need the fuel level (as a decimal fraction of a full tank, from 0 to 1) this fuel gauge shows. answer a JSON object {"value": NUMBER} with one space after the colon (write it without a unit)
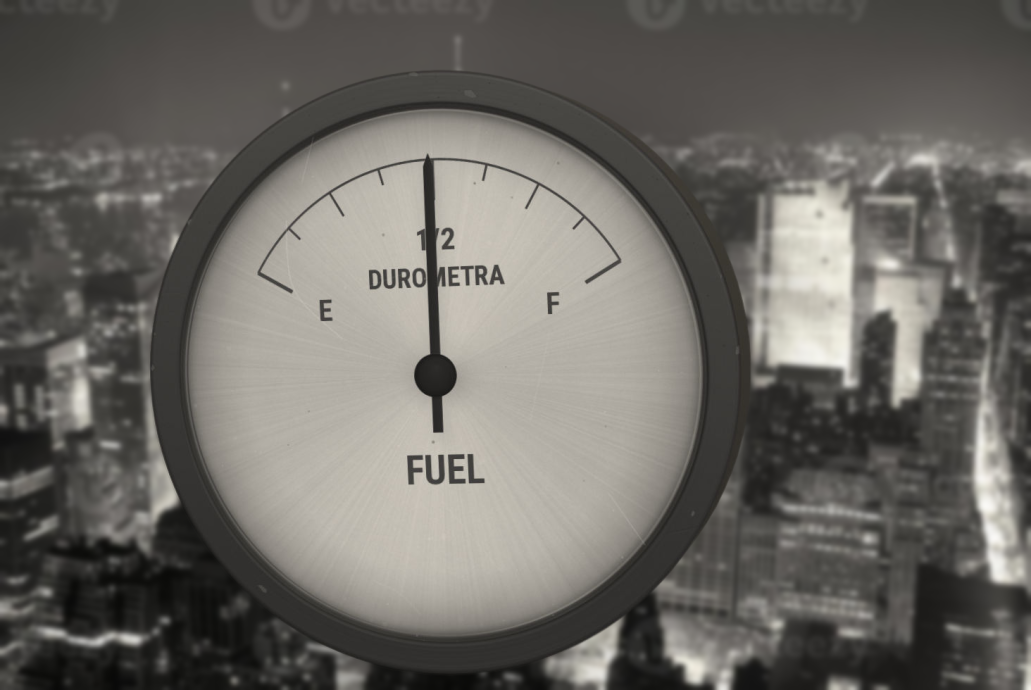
{"value": 0.5}
